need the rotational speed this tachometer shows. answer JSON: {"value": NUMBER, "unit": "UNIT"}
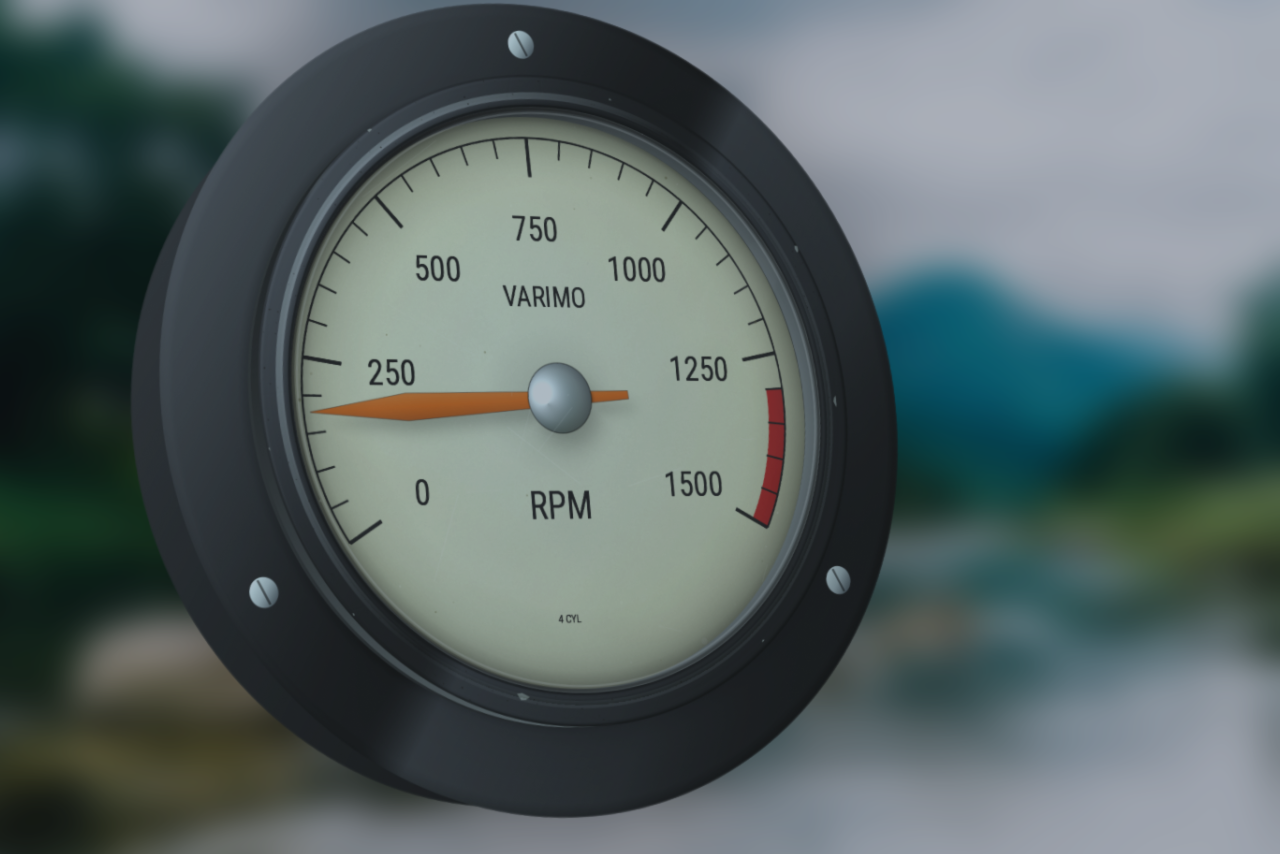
{"value": 175, "unit": "rpm"}
